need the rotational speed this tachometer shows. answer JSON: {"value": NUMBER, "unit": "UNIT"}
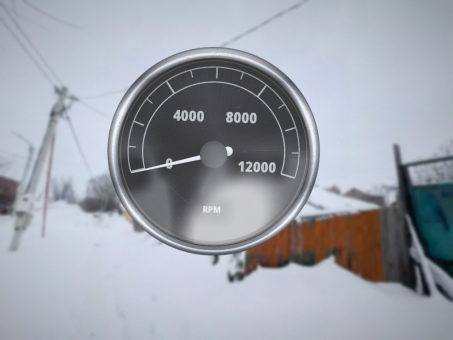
{"value": 0, "unit": "rpm"}
